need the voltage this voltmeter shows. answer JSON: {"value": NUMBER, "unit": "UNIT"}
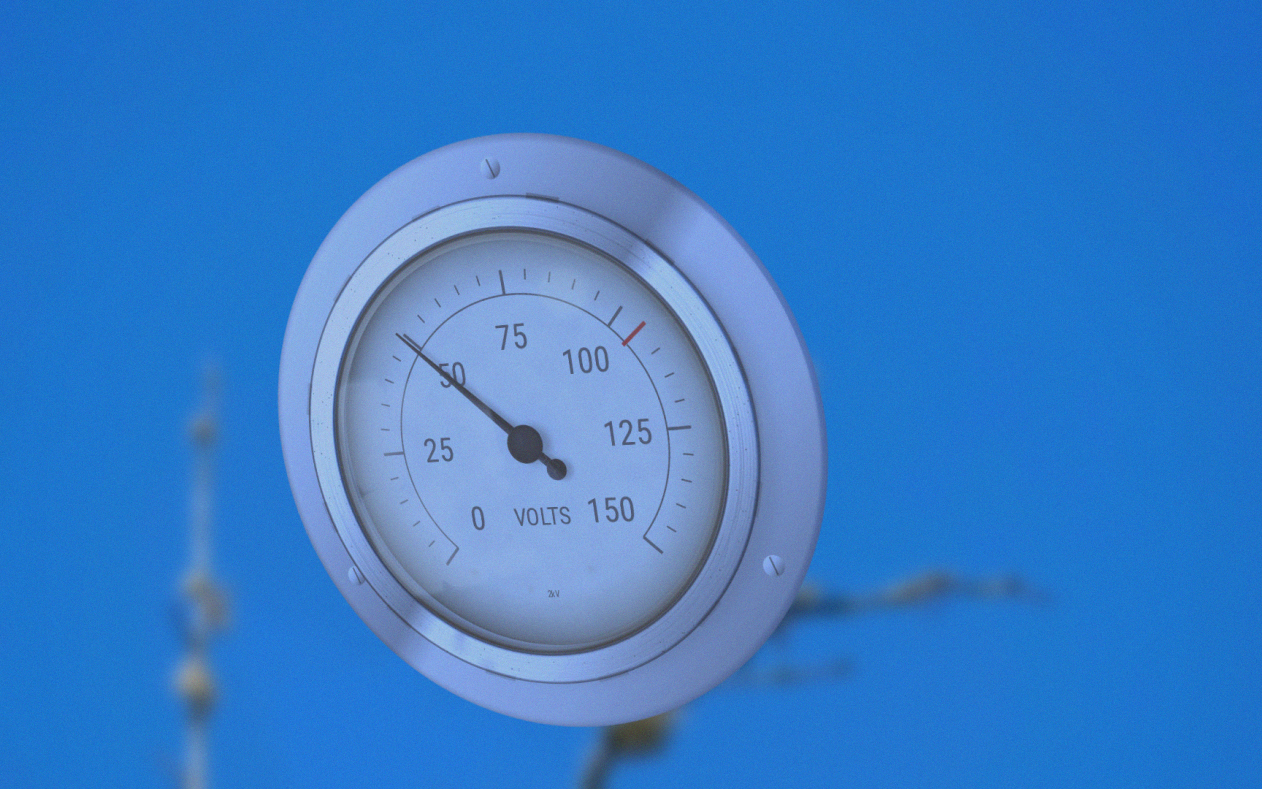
{"value": 50, "unit": "V"}
